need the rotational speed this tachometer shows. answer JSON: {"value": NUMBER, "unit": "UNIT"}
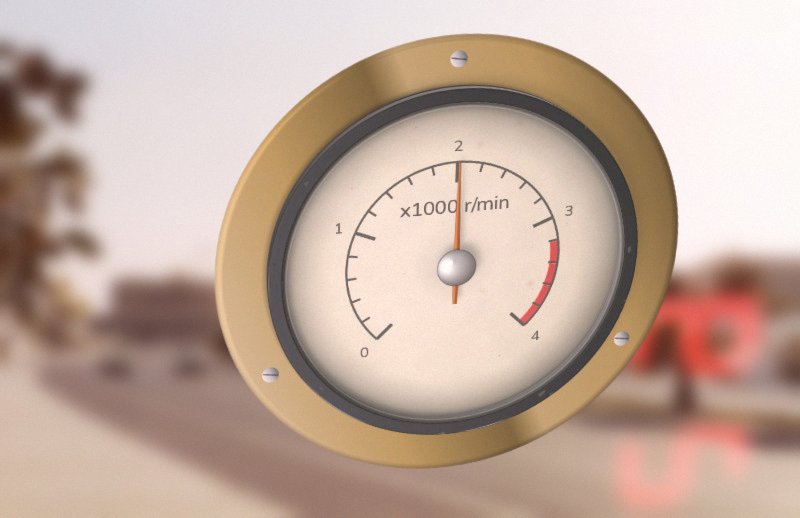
{"value": 2000, "unit": "rpm"}
